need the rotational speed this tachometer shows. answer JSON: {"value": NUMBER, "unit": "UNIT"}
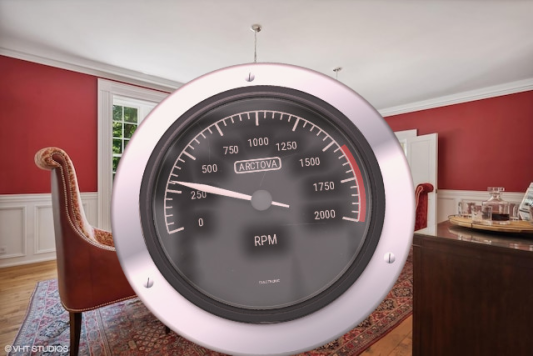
{"value": 300, "unit": "rpm"}
